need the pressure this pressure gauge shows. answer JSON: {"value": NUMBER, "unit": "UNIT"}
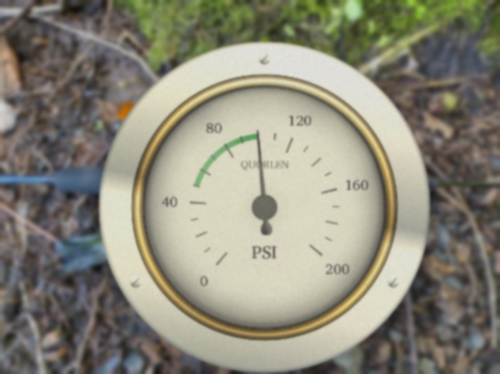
{"value": 100, "unit": "psi"}
